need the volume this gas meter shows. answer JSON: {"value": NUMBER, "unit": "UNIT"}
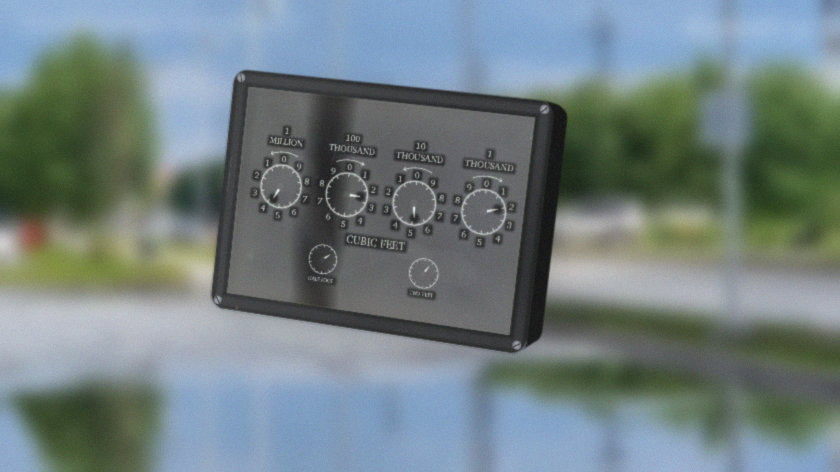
{"value": 425200, "unit": "ft³"}
